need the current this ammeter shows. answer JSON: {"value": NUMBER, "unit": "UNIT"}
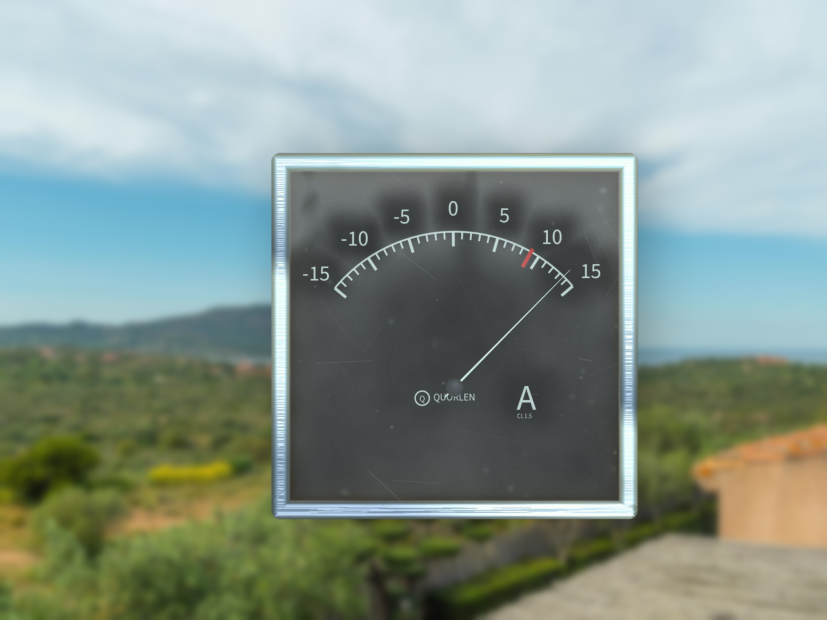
{"value": 13.5, "unit": "A"}
